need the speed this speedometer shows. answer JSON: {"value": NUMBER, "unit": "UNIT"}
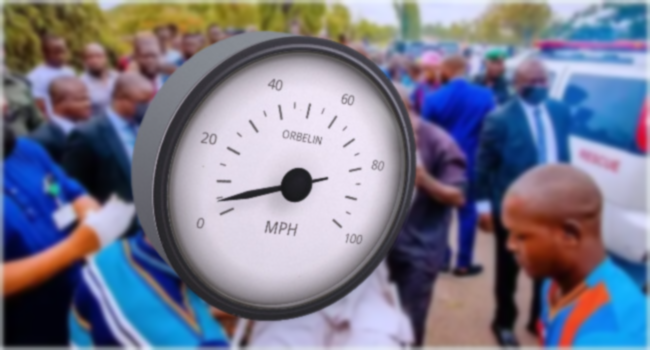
{"value": 5, "unit": "mph"}
